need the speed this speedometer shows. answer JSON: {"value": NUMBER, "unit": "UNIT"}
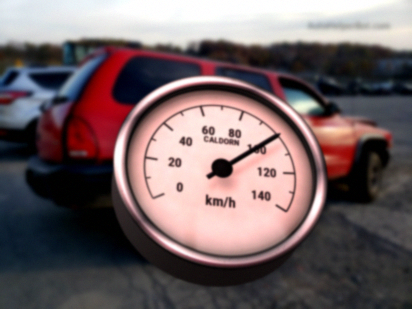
{"value": 100, "unit": "km/h"}
